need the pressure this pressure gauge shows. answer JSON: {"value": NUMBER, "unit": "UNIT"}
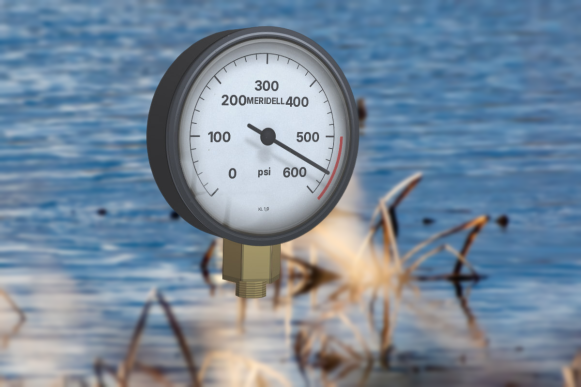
{"value": 560, "unit": "psi"}
